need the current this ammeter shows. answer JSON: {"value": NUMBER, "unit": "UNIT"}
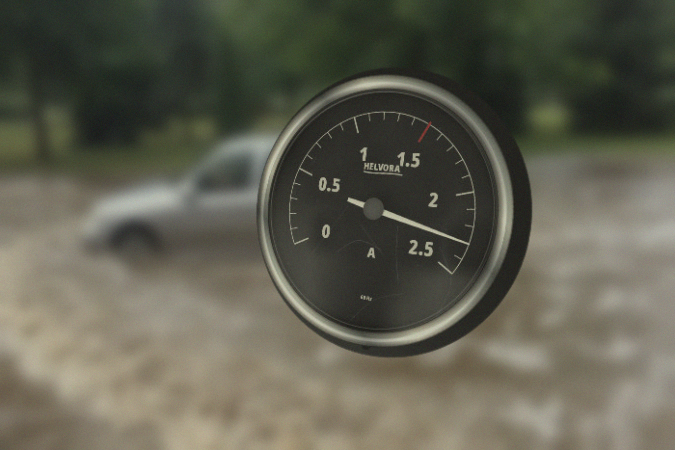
{"value": 2.3, "unit": "A"}
